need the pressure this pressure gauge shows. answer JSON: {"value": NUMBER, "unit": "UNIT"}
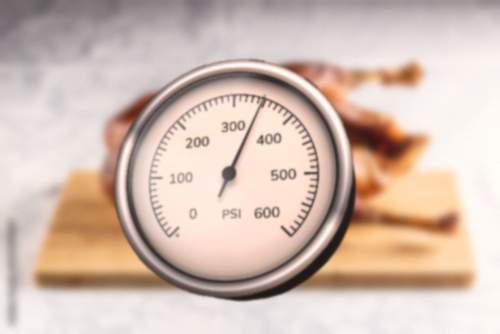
{"value": 350, "unit": "psi"}
